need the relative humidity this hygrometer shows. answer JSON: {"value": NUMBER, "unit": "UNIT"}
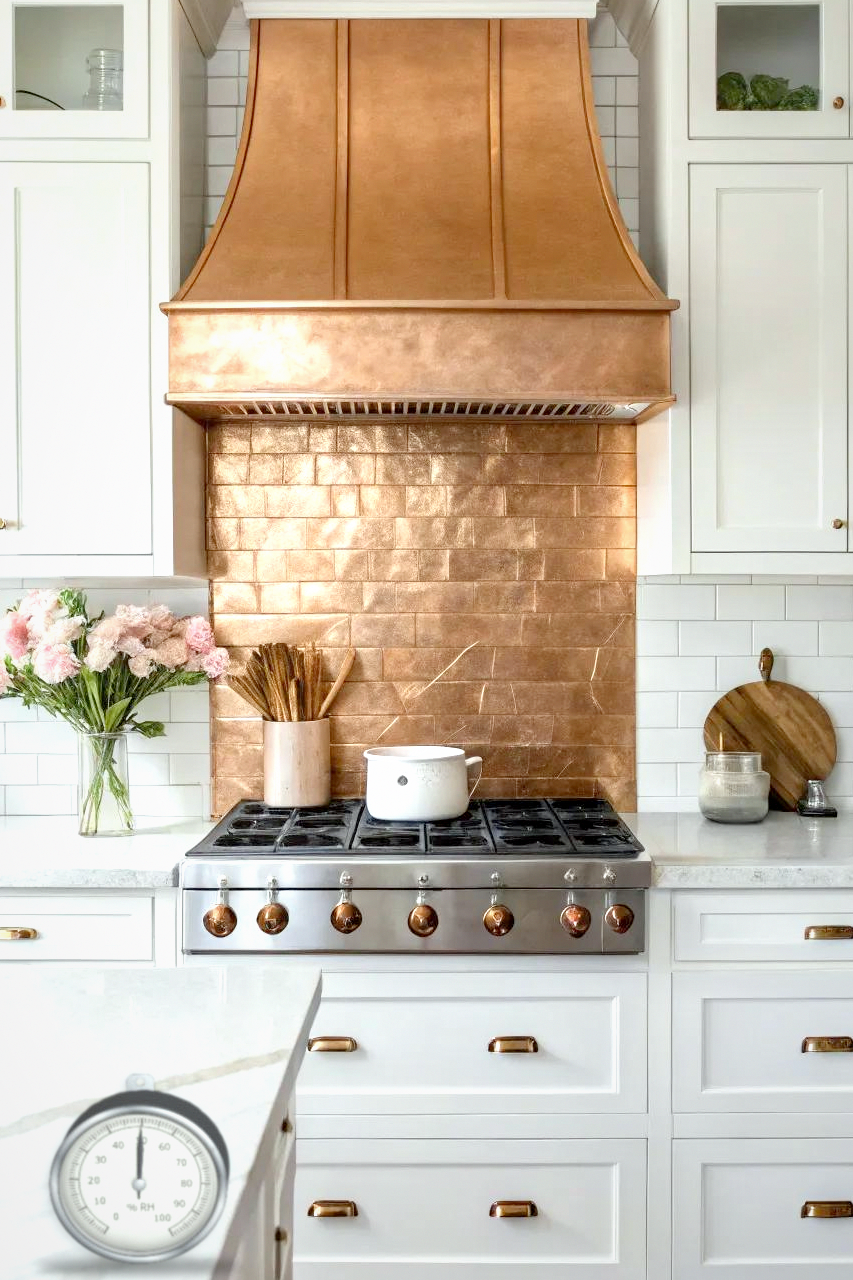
{"value": 50, "unit": "%"}
